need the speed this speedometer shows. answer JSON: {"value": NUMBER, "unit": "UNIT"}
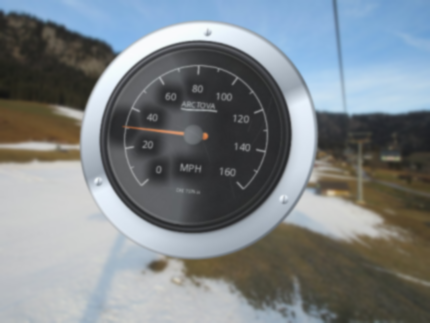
{"value": 30, "unit": "mph"}
